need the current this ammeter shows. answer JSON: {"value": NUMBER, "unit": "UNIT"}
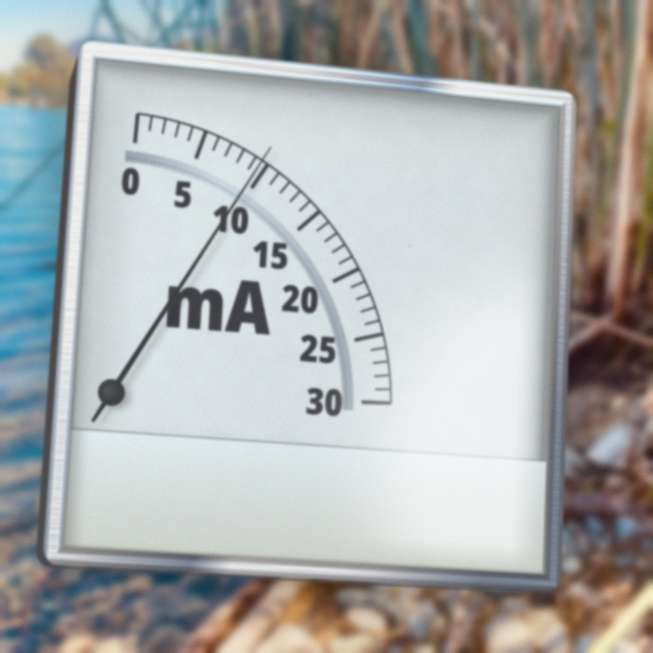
{"value": 9.5, "unit": "mA"}
